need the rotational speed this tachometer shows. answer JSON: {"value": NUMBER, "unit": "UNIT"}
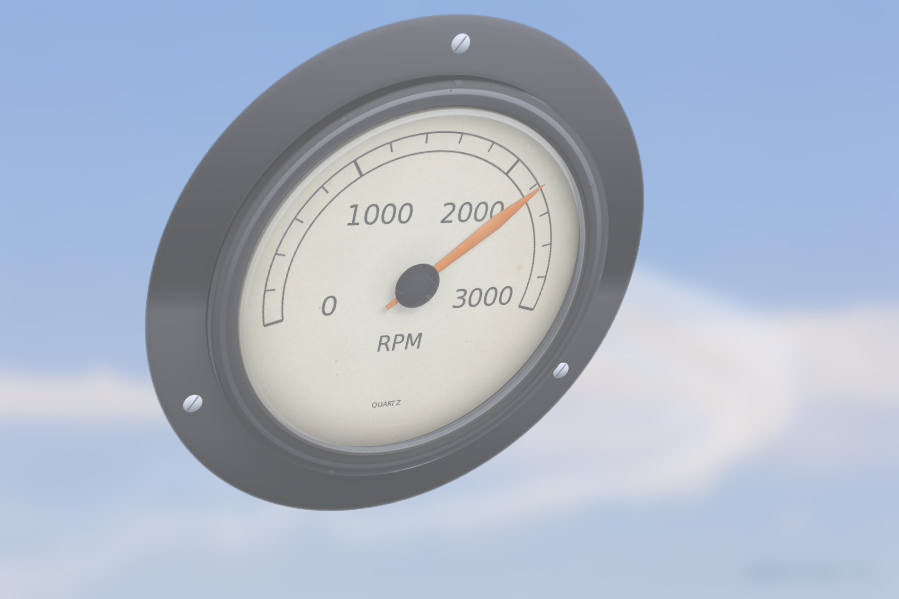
{"value": 2200, "unit": "rpm"}
